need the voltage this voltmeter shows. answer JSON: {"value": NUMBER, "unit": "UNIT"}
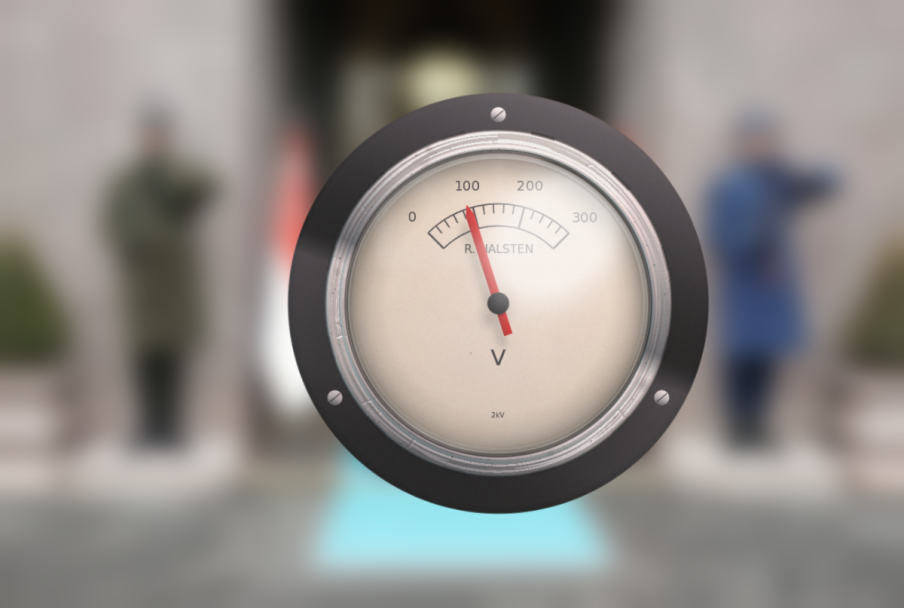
{"value": 90, "unit": "V"}
